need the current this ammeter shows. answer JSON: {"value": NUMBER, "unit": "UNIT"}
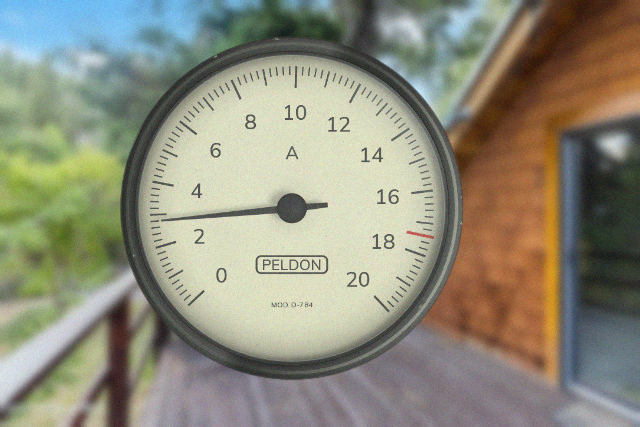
{"value": 2.8, "unit": "A"}
